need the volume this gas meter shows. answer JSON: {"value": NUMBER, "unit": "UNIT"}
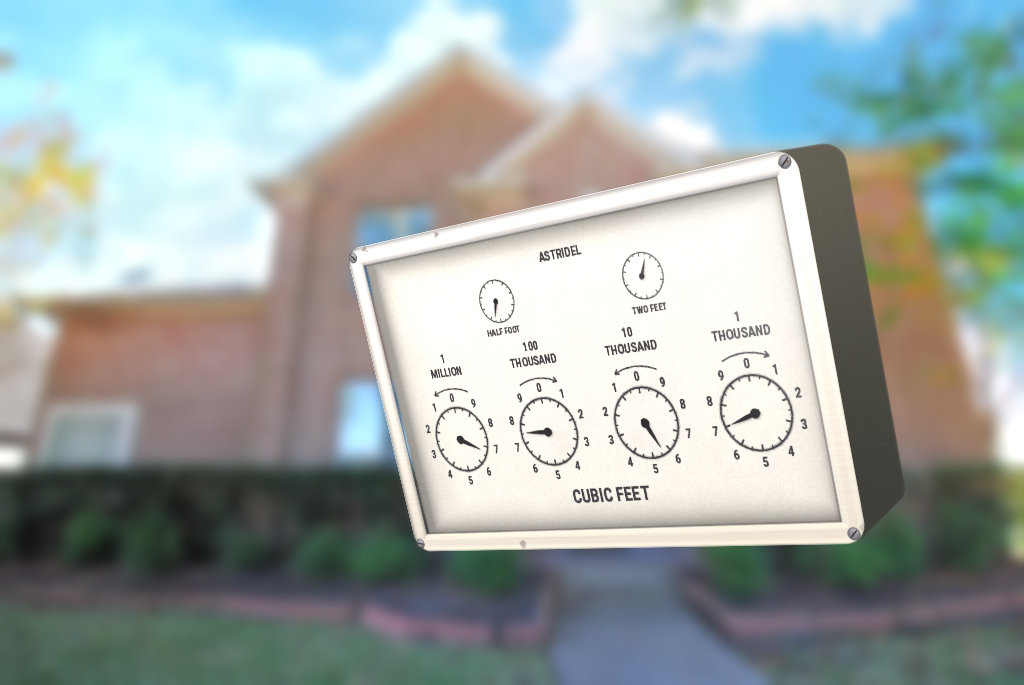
{"value": 675700, "unit": "ft³"}
